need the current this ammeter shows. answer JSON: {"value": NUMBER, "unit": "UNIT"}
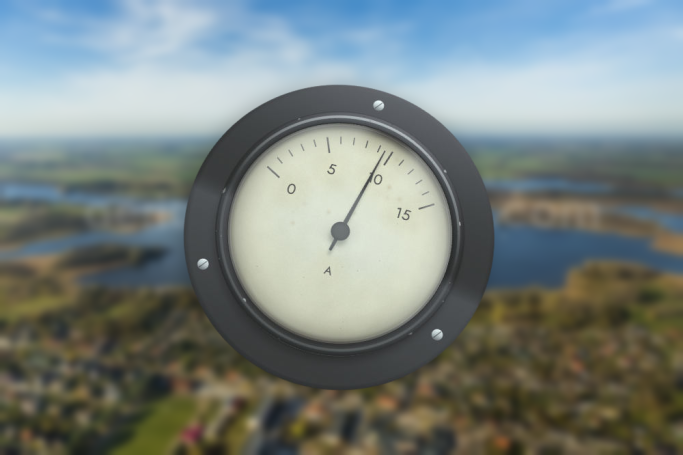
{"value": 9.5, "unit": "A"}
